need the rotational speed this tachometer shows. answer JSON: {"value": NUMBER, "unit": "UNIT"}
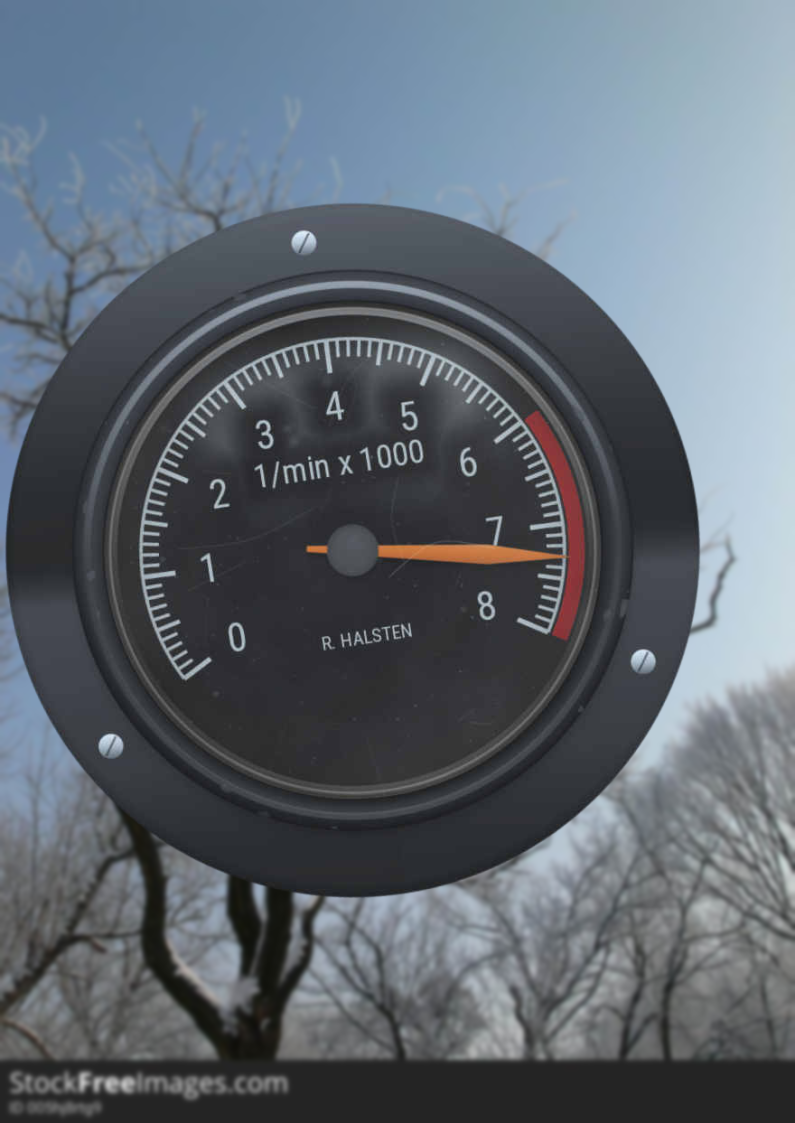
{"value": 7300, "unit": "rpm"}
